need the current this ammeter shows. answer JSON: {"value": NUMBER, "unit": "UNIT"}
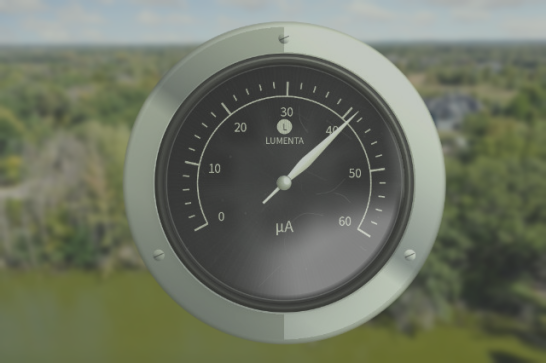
{"value": 41, "unit": "µA"}
